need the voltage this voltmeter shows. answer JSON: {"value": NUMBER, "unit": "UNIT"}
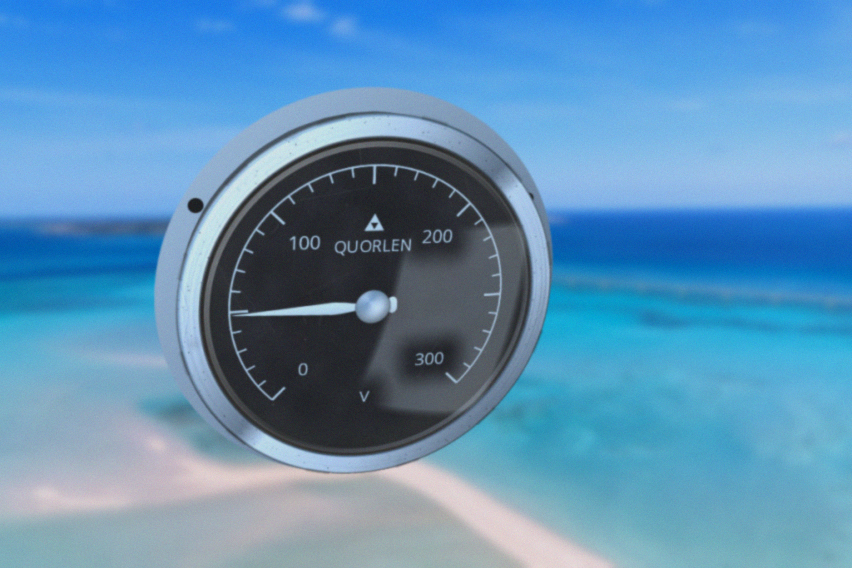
{"value": 50, "unit": "V"}
